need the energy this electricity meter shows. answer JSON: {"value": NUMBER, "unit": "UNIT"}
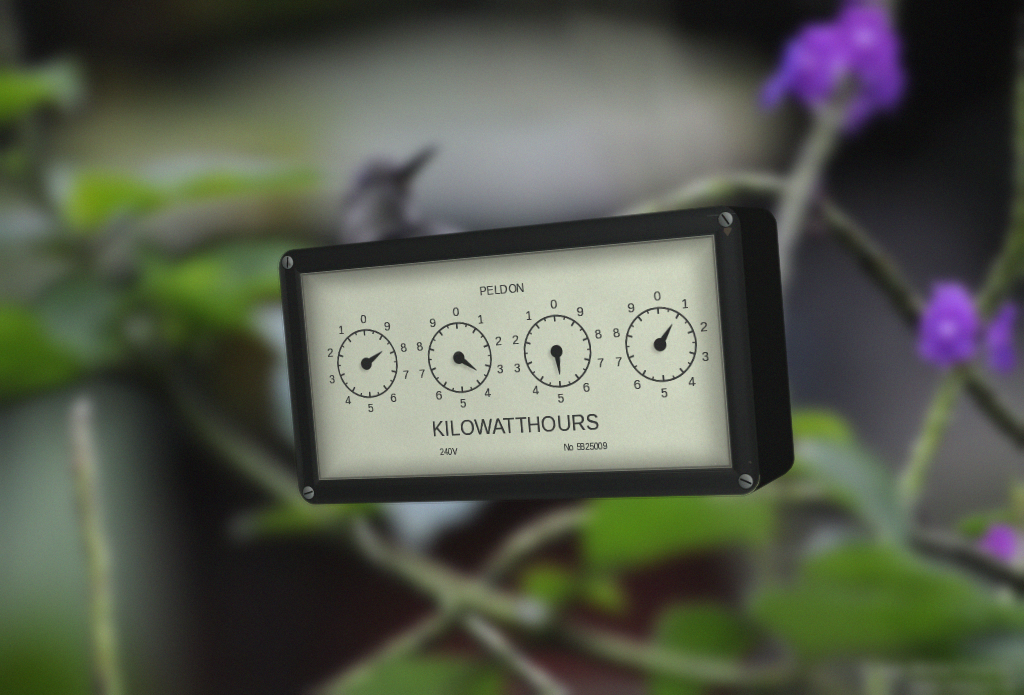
{"value": 8351, "unit": "kWh"}
